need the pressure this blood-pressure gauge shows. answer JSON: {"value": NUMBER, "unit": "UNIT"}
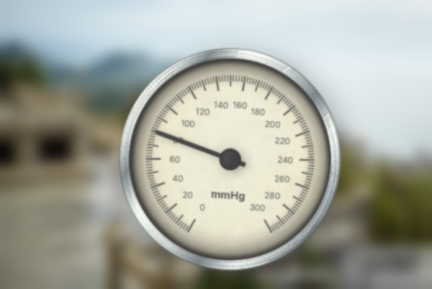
{"value": 80, "unit": "mmHg"}
